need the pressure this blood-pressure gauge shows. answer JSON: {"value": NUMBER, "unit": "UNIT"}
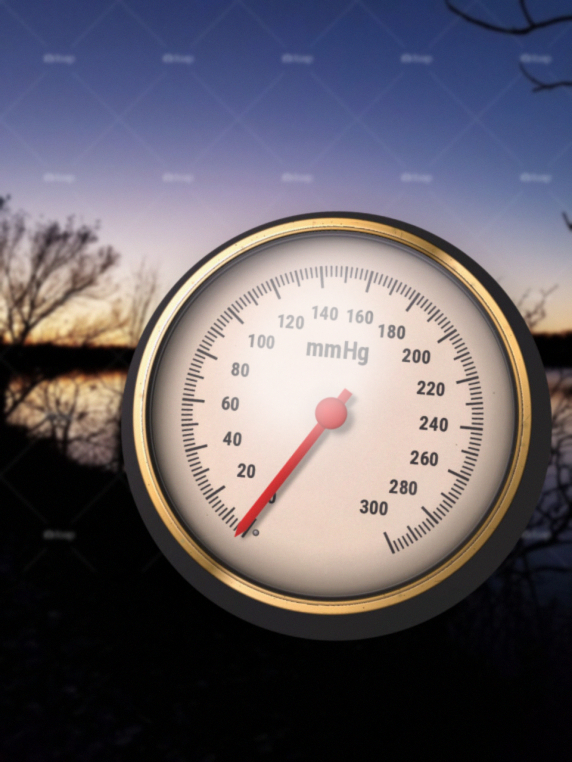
{"value": 2, "unit": "mmHg"}
